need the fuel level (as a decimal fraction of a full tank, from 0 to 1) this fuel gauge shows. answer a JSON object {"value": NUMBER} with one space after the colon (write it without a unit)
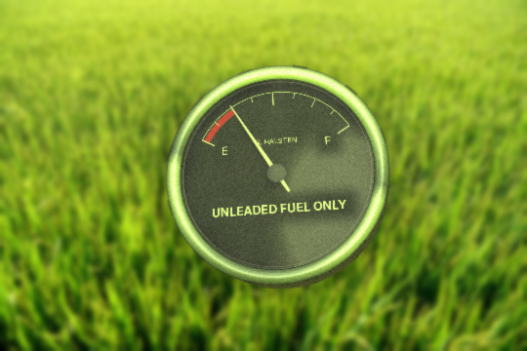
{"value": 0.25}
